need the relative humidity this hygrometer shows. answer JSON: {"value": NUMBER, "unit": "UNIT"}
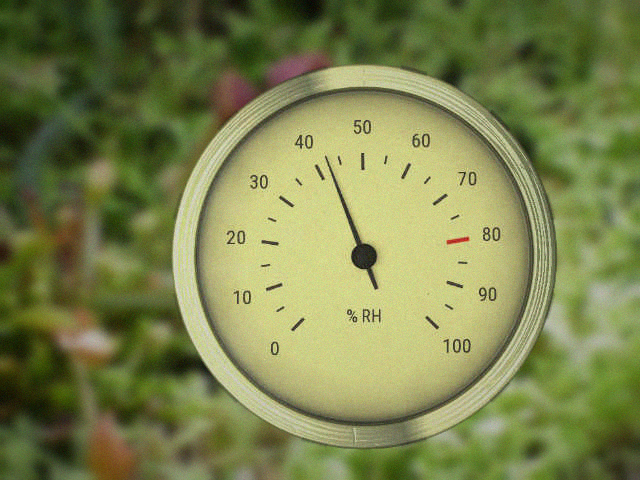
{"value": 42.5, "unit": "%"}
